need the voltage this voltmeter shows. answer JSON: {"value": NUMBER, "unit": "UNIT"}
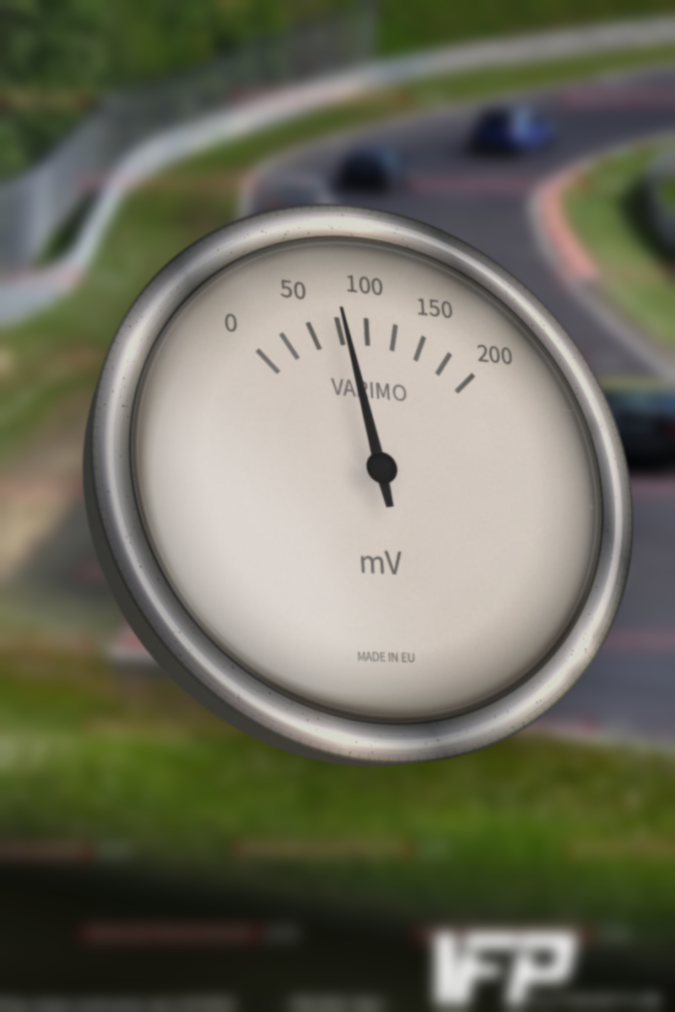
{"value": 75, "unit": "mV"}
